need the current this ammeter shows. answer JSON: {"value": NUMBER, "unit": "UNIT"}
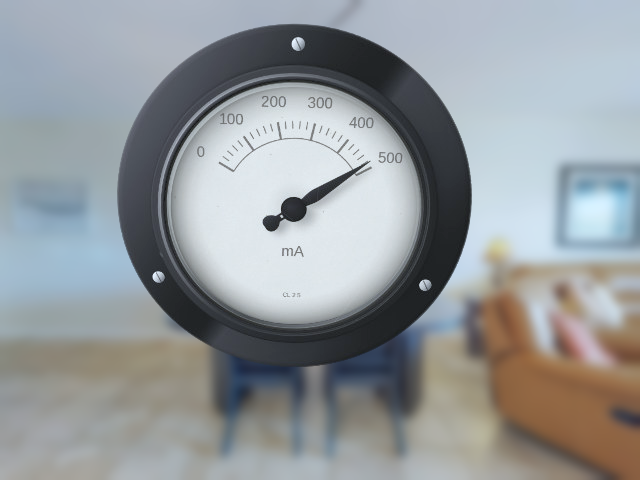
{"value": 480, "unit": "mA"}
